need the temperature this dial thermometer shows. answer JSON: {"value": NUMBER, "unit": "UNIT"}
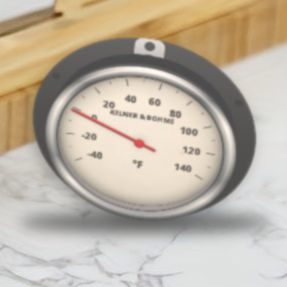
{"value": 0, "unit": "°F"}
